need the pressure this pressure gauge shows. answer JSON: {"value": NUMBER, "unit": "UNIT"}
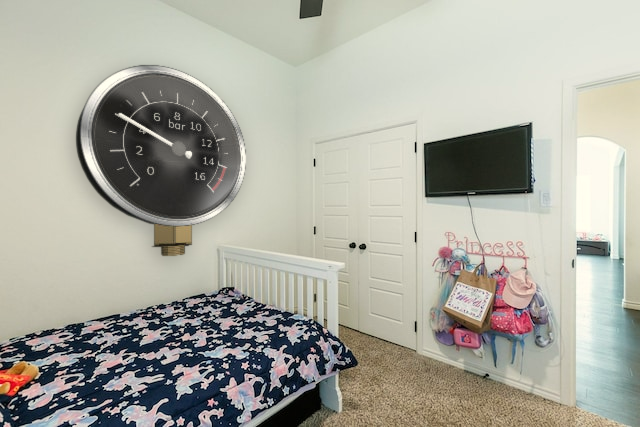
{"value": 4, "unit": "bar"}
